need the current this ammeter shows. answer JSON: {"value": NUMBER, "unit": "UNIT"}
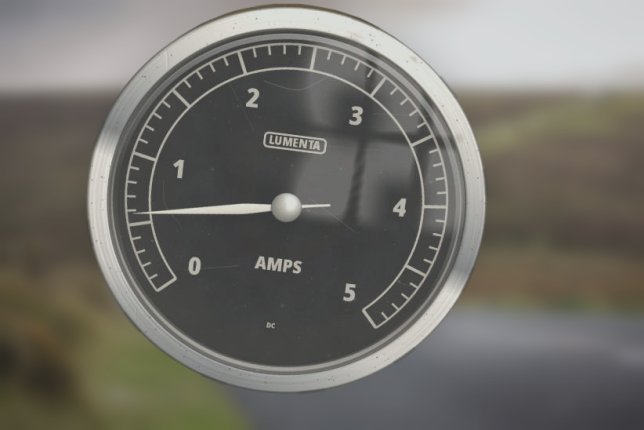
{"value": 0.6, "unit": "A"}
